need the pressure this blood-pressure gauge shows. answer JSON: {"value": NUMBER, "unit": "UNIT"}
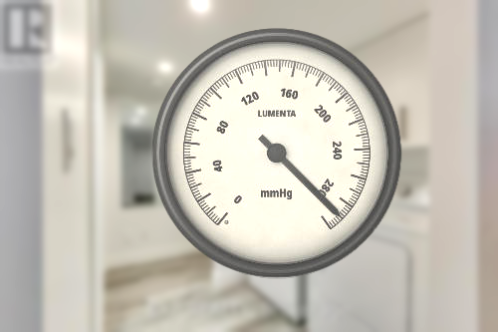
{"value": 290, "unit": "mmHg"}
